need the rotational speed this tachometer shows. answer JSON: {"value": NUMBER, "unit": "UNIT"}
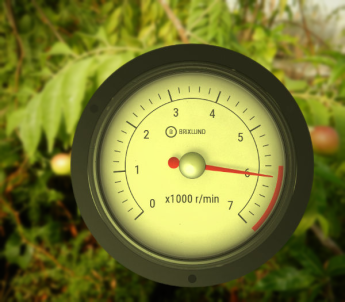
{"value": 6000, "unit": "rpm"}
